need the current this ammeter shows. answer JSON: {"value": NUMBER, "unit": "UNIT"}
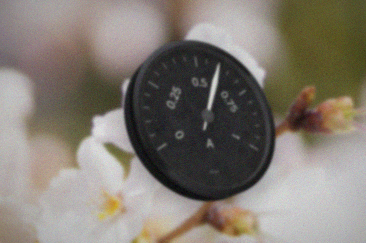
{"value": 0.6, "unit": "A"}
